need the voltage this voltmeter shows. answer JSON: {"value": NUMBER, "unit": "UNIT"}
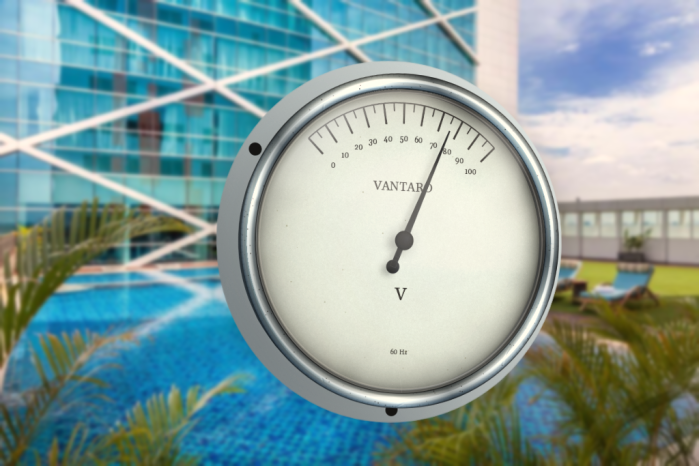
{"value": 75, "unit": "V"}
